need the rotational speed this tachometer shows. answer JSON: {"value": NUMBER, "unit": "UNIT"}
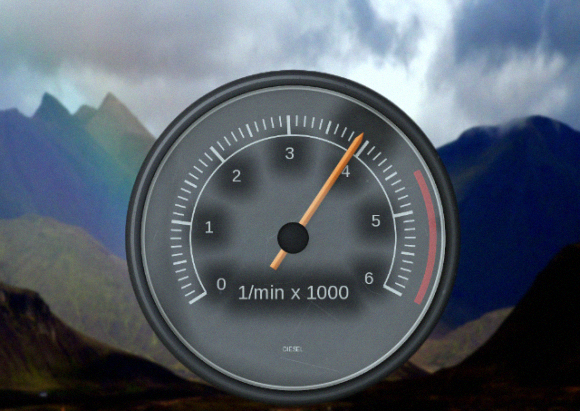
{"value": 3900, "unit": "rpm"}
